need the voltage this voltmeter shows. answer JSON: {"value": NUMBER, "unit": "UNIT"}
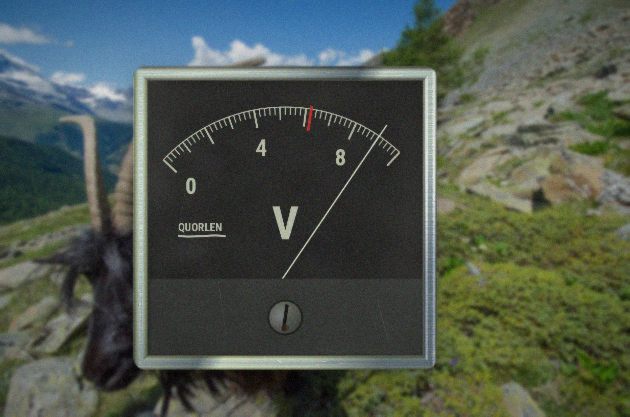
{"value": 9, "unit": "V"}
